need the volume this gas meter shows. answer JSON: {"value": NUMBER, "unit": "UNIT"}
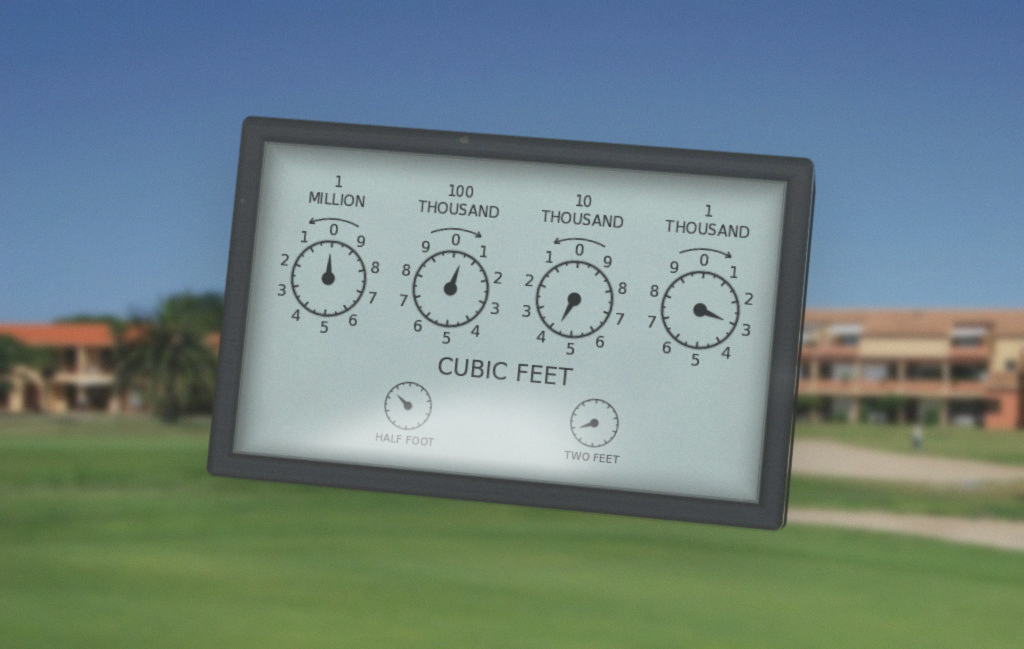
{"value": 4300, "unit": "ft³"}
